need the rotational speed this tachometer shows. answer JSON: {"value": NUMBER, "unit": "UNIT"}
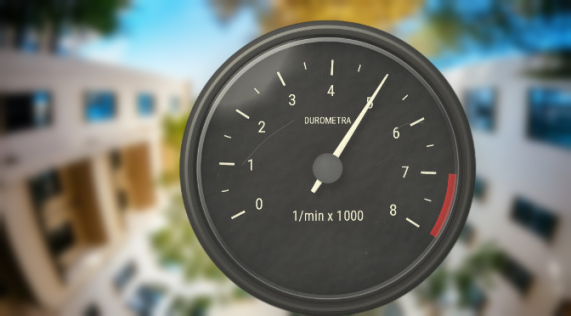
{"value": 5000, "unit": "rpm"}
